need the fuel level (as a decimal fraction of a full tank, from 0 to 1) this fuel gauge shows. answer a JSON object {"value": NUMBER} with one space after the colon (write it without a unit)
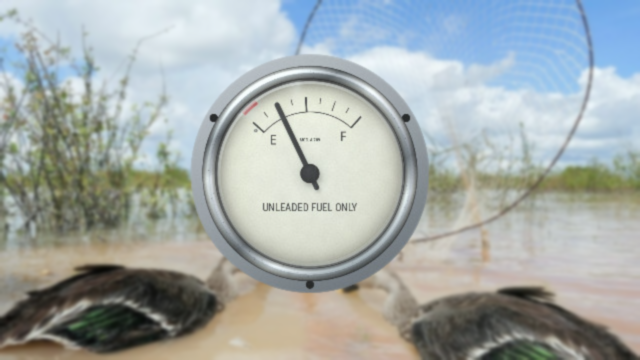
{"value": 0.25}
